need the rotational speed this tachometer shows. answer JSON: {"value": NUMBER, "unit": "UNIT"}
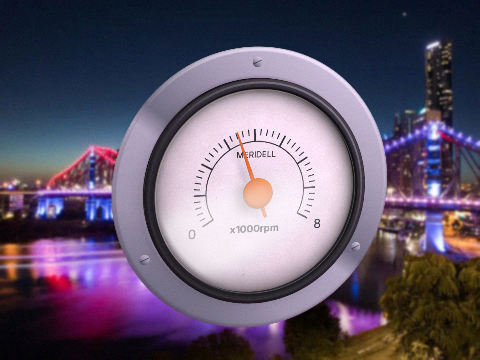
{"value": 3400, "unit": "rpm"}
